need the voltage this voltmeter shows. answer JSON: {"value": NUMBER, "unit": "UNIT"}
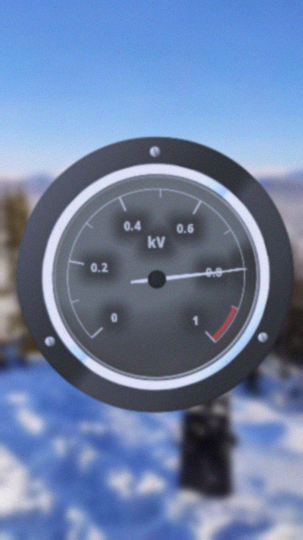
{"value": 0.8, "unit": "kV"}
